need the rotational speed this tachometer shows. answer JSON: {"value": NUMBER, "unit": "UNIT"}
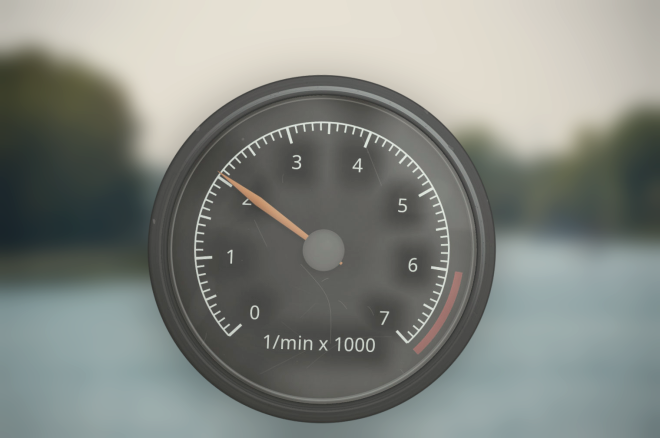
{"value": 2050, "unit": "rpm"}
